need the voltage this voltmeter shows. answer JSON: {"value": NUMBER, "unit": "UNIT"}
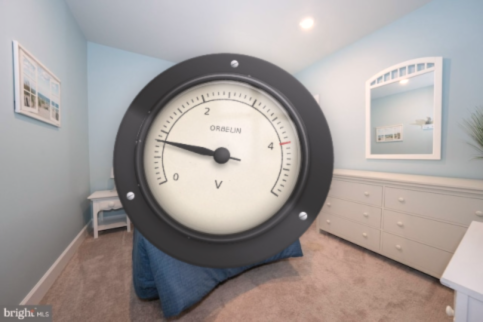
{"value": 0.8, "unit": "V"}
